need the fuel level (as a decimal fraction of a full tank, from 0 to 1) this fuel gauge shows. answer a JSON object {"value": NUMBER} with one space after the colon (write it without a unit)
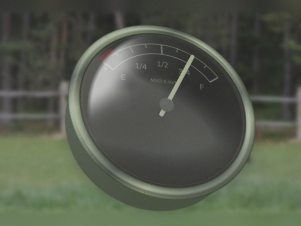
{"value": 0.75}
